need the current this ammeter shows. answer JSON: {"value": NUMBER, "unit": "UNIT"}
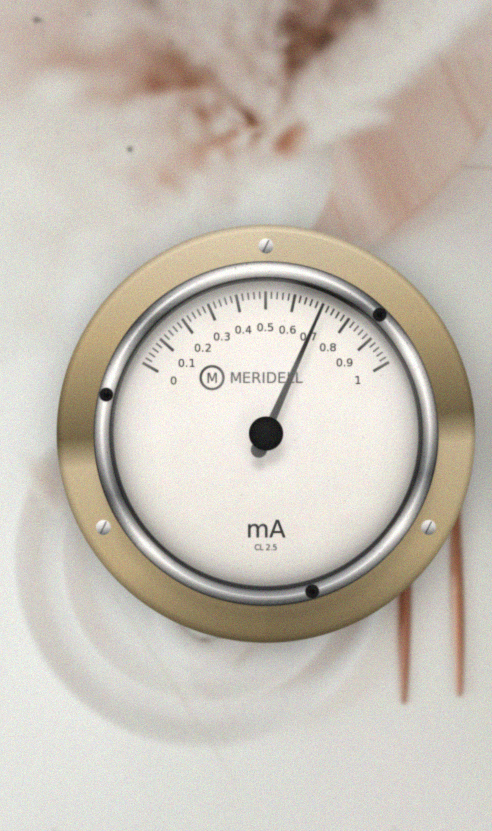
{"value": 0.7, "unit": "mA"}
